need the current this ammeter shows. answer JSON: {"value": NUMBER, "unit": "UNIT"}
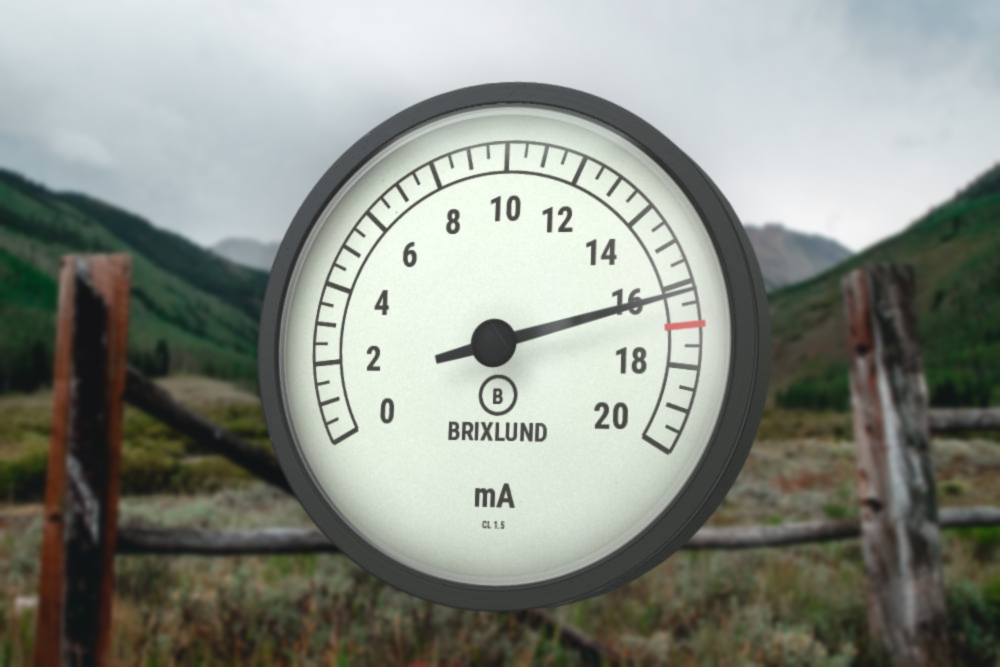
{"value": 16.25, "unit": "mA"}
